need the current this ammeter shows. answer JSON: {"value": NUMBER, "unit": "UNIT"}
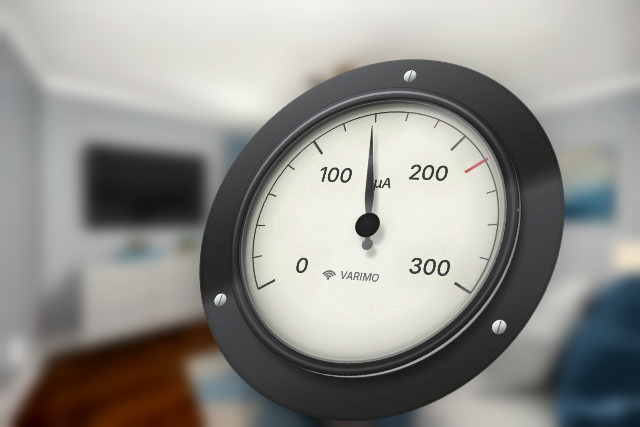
{"value": 140, "unit": "µA"}
